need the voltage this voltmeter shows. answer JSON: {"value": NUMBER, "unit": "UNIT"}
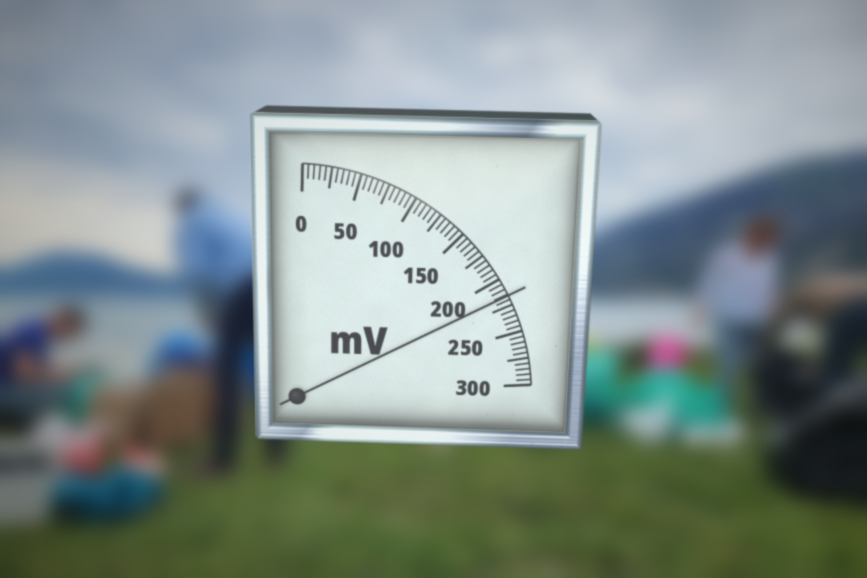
{"value": 215, "unit": "mV"}
